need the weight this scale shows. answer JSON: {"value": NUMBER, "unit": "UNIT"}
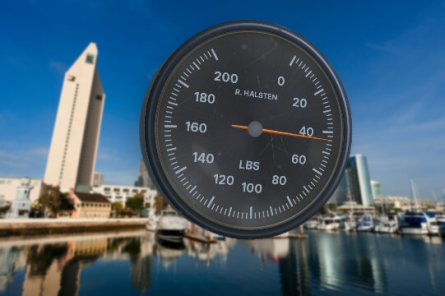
{"value": 44, "unit": "lb"}
